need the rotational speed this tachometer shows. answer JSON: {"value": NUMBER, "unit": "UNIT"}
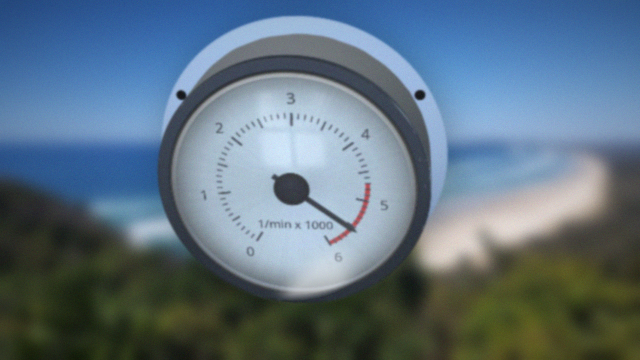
{"value": 5500, "unit": "rpm"}
